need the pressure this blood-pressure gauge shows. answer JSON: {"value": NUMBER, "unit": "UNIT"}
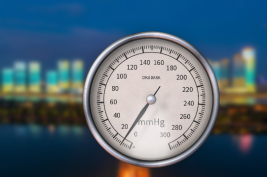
{"value": 10, "unit": "mmHg"}
